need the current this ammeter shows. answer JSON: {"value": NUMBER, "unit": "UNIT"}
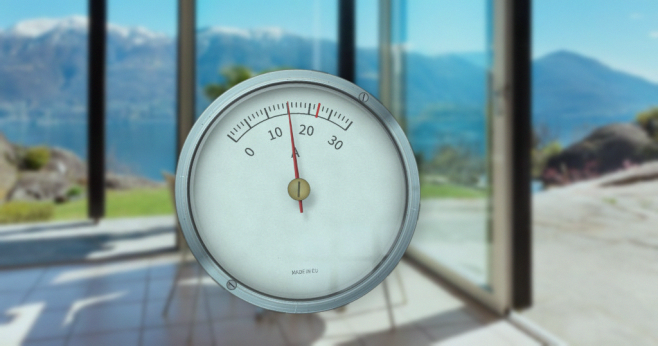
{"value": 15, "unit": "A"}
